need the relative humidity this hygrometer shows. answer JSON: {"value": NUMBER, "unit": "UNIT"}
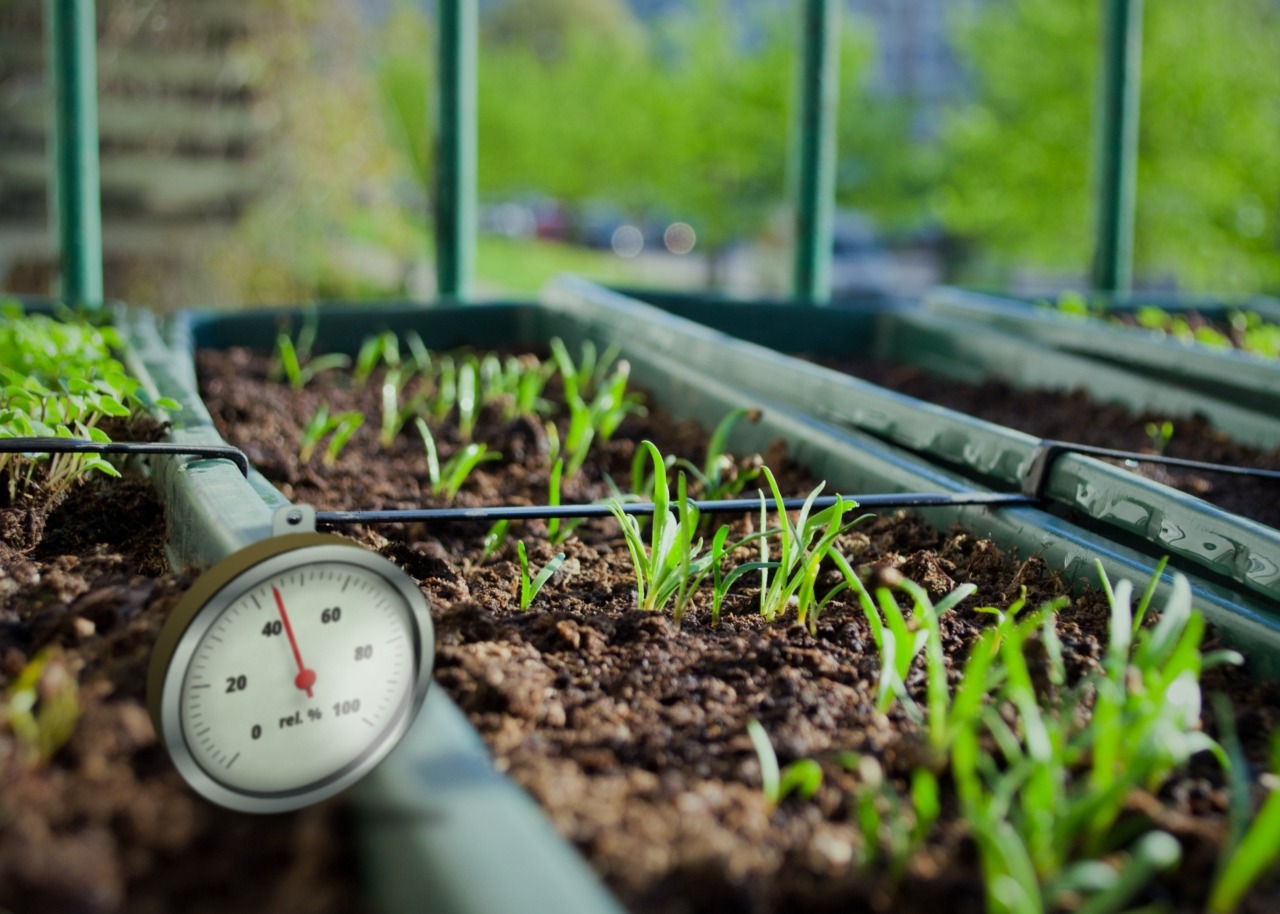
{"value": 44, "unit": "%"}
